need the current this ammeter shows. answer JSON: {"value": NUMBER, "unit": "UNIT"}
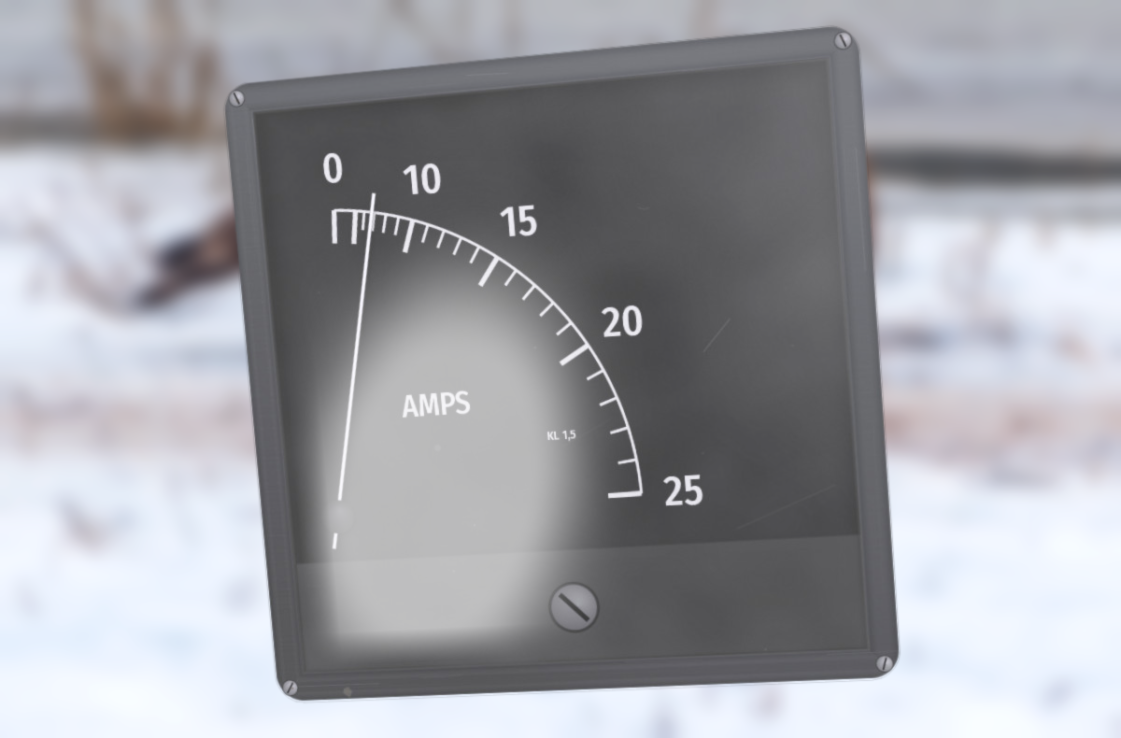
{"value": 7, "unit": "A"}
